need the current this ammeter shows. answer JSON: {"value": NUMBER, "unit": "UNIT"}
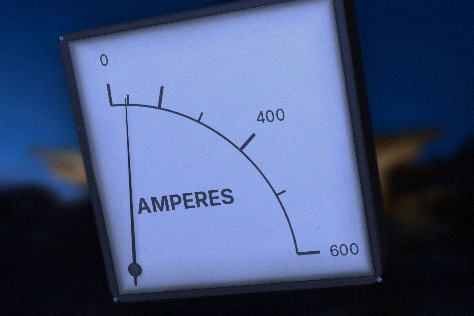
{"value": 100, "unit": "A"}
